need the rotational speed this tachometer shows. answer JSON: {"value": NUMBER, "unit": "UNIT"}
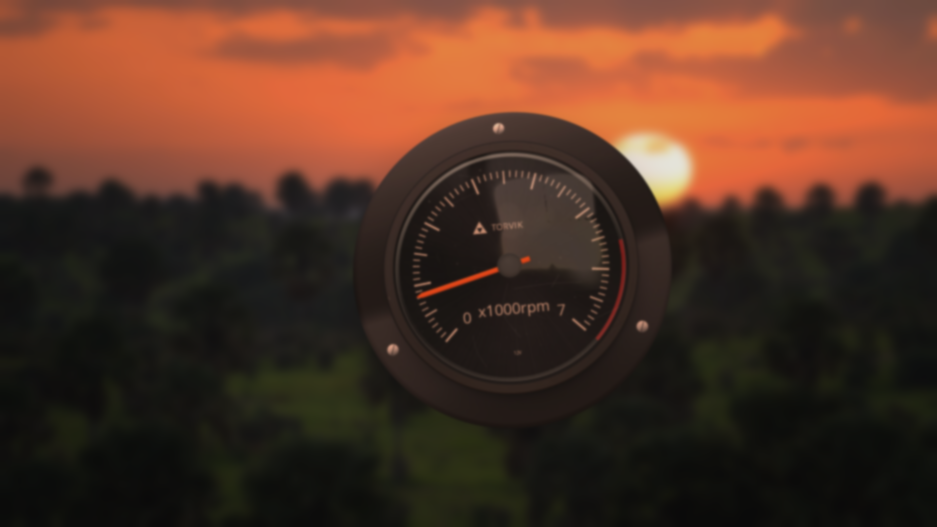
{"value": 800, "unit": "rpm"}
